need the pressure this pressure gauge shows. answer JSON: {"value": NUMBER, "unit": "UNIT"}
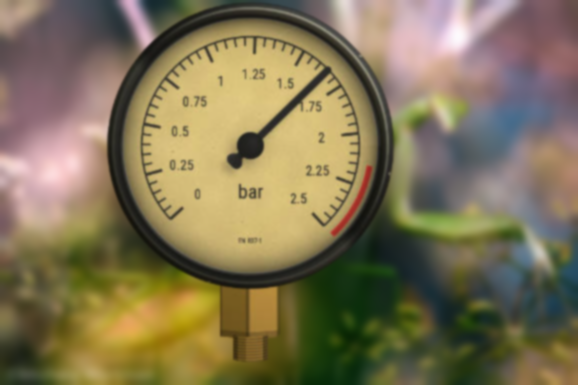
{"value": 1.65, "unit": "bar"}
